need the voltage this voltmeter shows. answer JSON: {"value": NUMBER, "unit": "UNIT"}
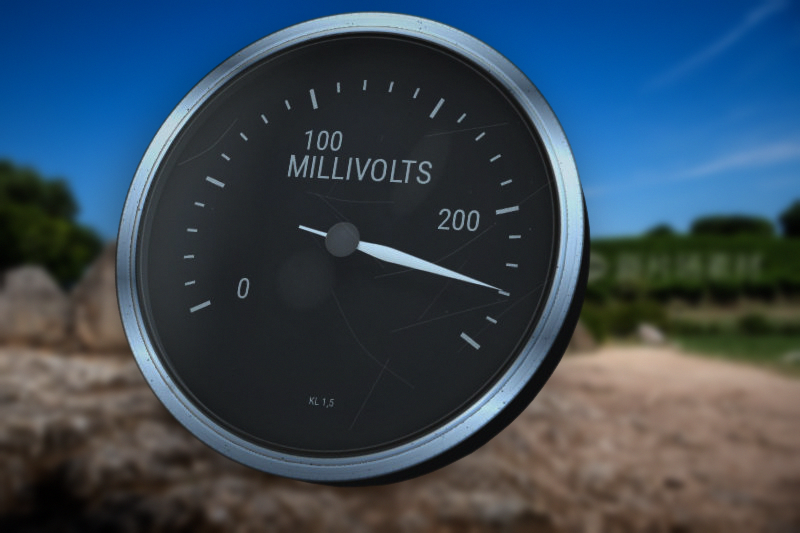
{"value": 230, "unit": "mV"}
